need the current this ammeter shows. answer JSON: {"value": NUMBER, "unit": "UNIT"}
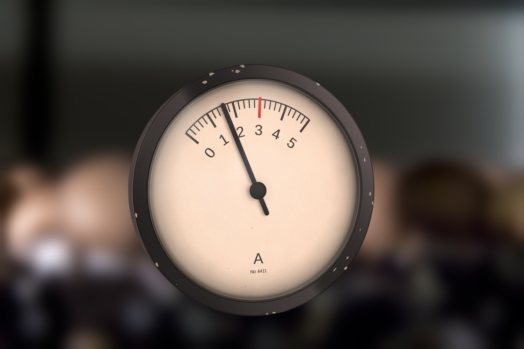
{"value": 1.6, "unit": "A"}
